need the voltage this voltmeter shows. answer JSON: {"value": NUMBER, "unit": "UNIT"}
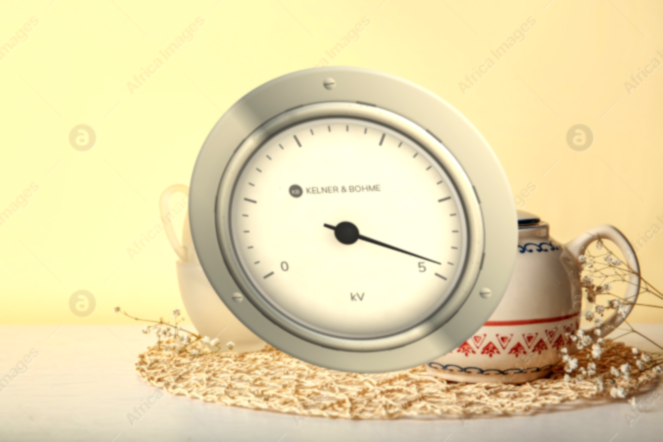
{"value": 4.8, "unit": "kV"}
